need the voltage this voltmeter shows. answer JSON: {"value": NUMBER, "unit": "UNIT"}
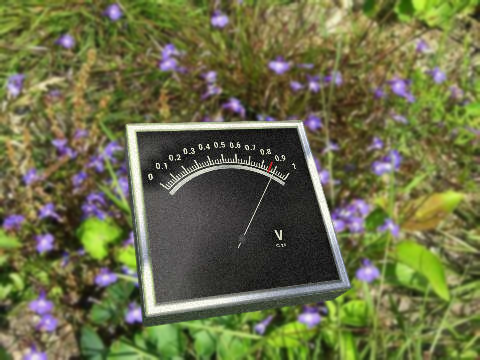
{"value": 0.9, "unit": "V"}
